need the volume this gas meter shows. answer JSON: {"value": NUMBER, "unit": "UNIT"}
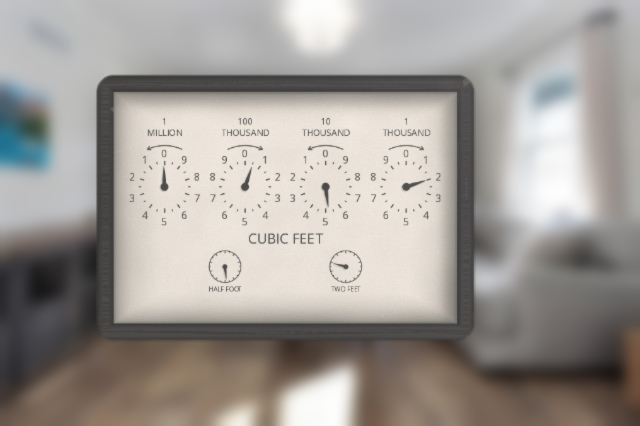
{"value": 5200, "unit": "ft³"}
